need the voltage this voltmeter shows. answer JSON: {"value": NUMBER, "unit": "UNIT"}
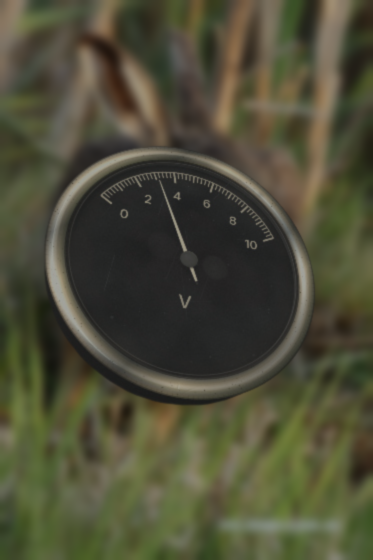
{"value": 3, "unit": "V"}
